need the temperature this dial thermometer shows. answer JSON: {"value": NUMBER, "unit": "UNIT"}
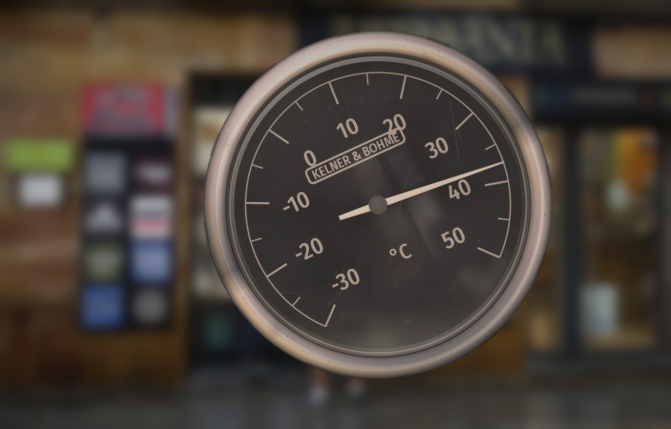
{"value": 37.5, "unit": "°C"}
